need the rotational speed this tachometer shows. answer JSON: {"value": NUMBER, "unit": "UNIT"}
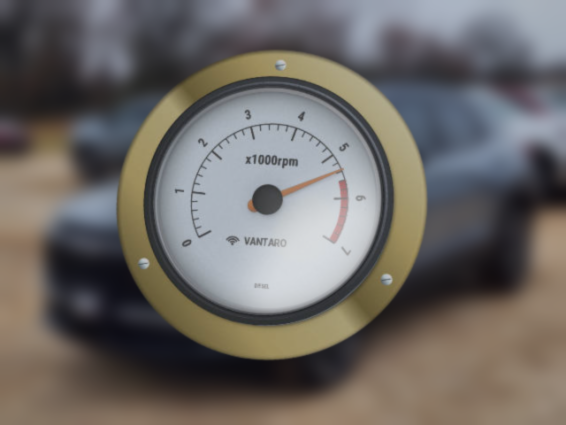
{"value": 5400, "unit": "rpm"}
